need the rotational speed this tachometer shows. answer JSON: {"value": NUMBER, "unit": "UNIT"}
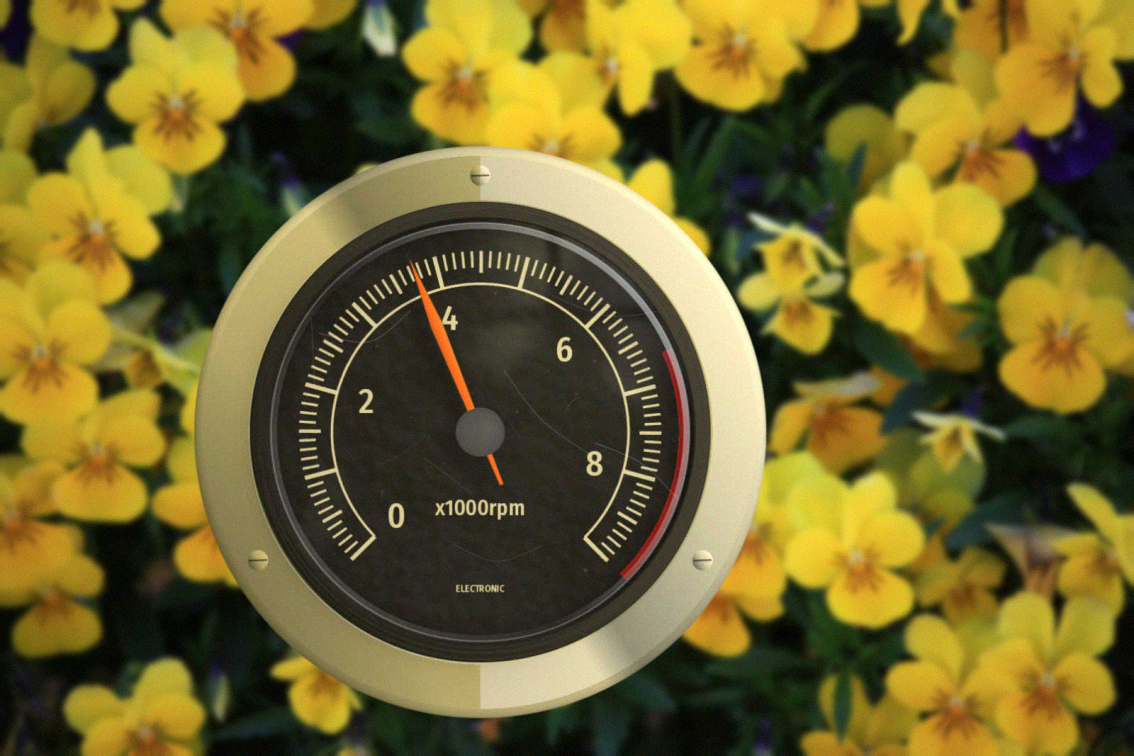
{"value": 3750, "unit": "rpm"}
